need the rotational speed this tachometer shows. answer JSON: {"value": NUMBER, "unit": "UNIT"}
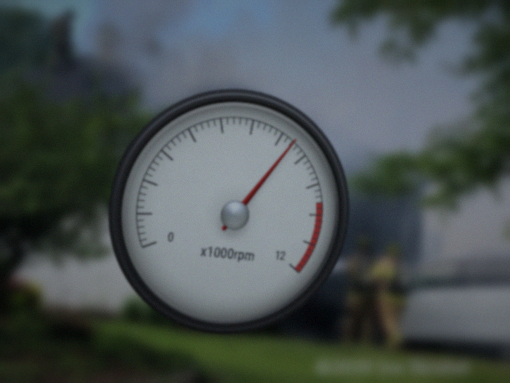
{"value": 7400, "unit": "rpm"}
